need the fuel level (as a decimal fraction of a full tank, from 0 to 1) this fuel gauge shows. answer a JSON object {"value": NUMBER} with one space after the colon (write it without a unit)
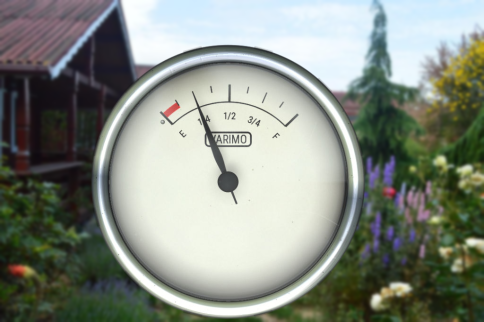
{"value": 0.25}
